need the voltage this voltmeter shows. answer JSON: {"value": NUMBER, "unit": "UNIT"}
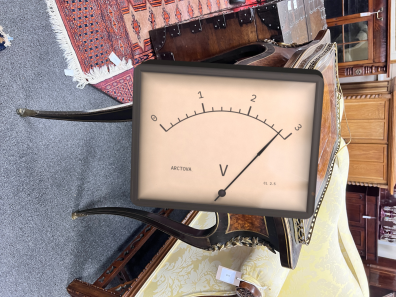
{"value": 2.8, "unit": "V"}
